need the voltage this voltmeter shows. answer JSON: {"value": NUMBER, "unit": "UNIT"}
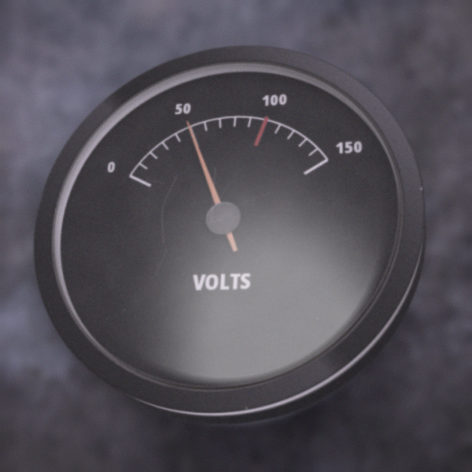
{"value": 50, "unit": "V"}
